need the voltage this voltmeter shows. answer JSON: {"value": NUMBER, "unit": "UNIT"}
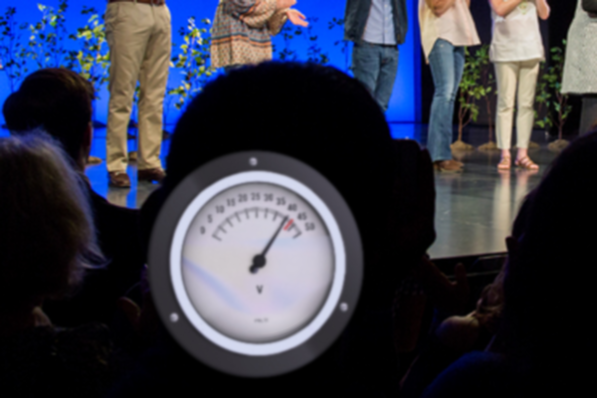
{"value": 40, "unit": "V"}
